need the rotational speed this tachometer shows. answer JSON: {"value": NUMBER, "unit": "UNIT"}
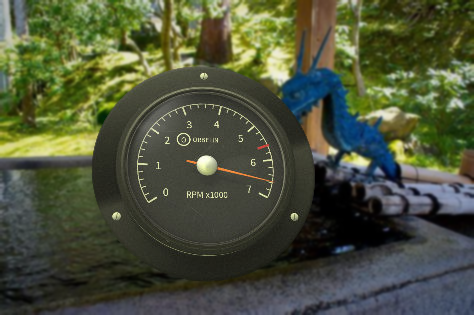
{"value": 6600, "unit": "rpm"}
